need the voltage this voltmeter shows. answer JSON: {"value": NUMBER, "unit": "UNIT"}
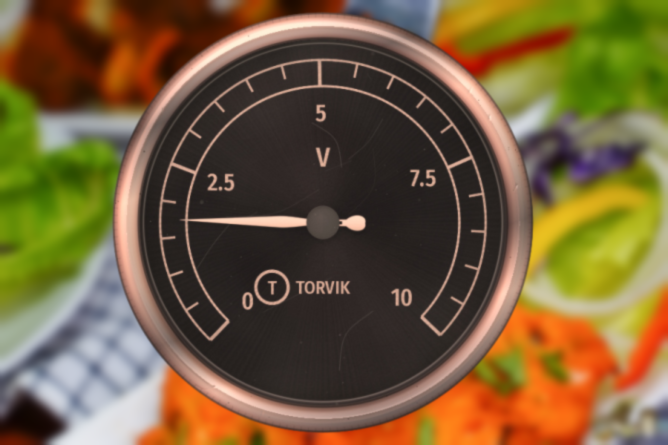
{"value": 1.75, "unit": "V"}
